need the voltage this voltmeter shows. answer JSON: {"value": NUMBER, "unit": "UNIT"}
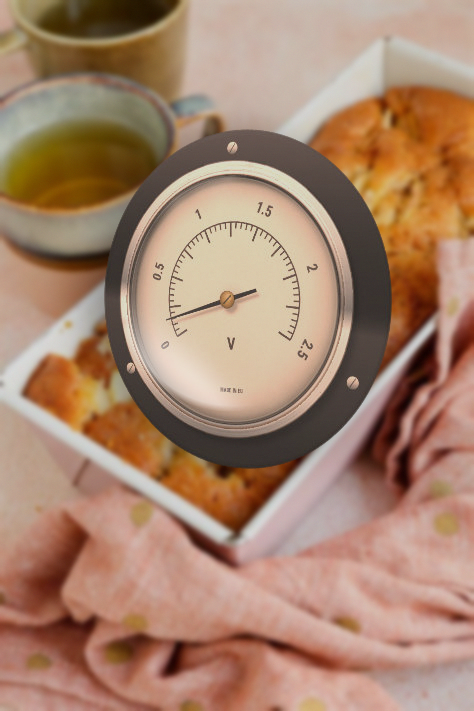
{"value": 0.15, "unit": "V"}
